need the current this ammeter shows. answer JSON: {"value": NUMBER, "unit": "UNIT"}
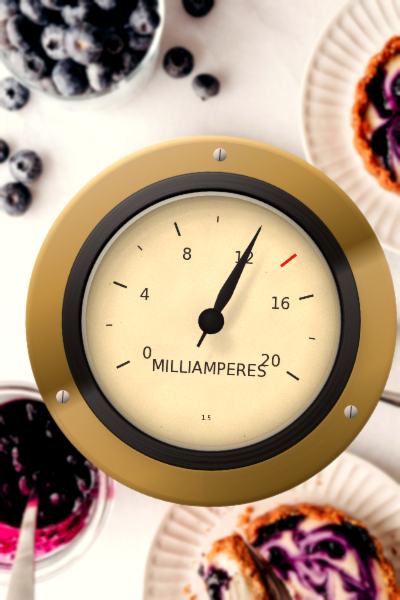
{"value": 12, "unit": "mA"}
